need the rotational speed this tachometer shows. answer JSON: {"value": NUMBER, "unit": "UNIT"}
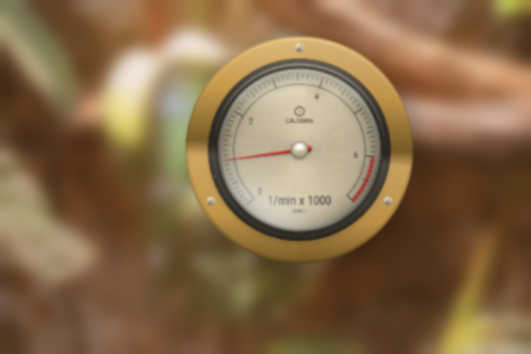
{"value": 1000, "unit": "rpm"}
